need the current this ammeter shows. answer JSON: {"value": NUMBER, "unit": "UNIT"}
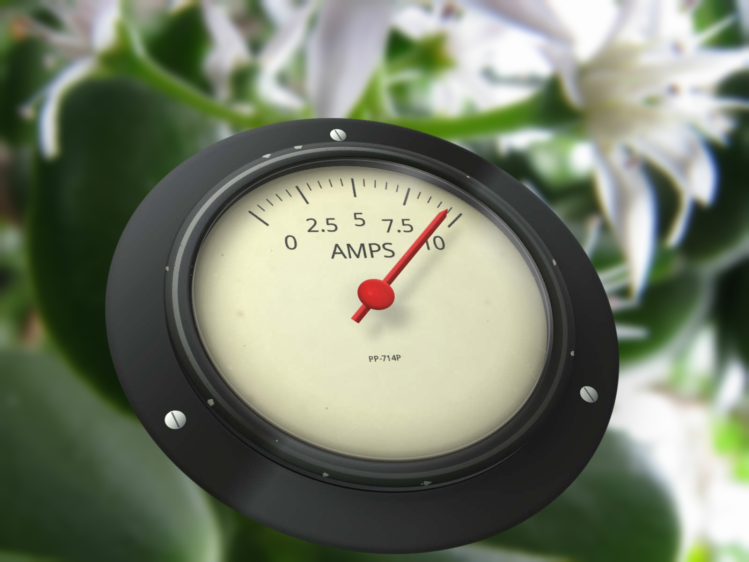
{"value": 9.5, "unit": "A"}
